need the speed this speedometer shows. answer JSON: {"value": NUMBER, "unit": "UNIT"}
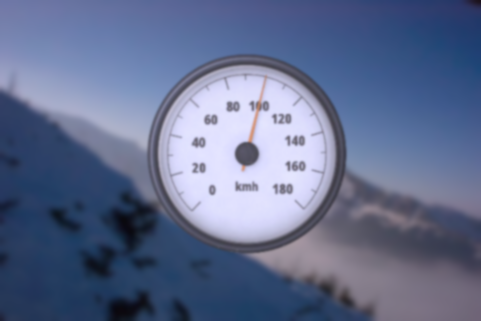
{"value": 100, "unit": "km/h"}
